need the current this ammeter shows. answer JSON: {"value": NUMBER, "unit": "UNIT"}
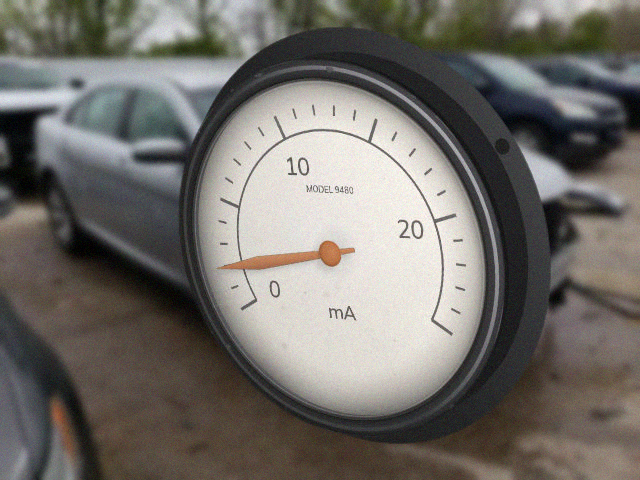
{"value": 2, "unit": "mA"}
